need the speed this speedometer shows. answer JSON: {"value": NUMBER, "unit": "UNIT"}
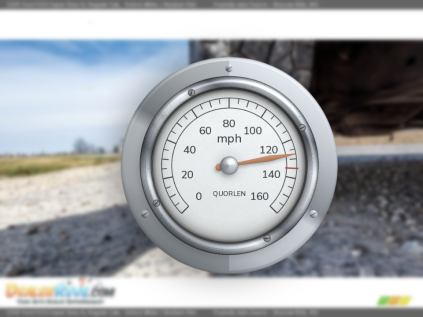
{"value": 127.5, "unit": "mph"}
